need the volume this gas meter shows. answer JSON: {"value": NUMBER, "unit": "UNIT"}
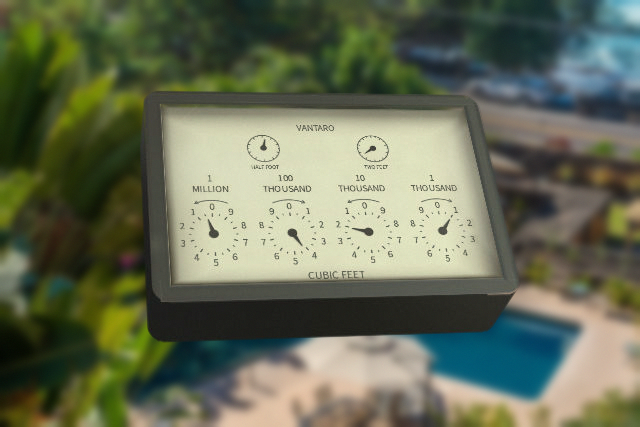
{"value": 42100, "unit": "ft³"}
